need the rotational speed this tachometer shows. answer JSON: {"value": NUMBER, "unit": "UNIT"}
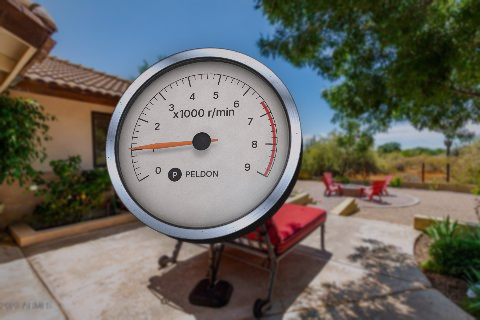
{"value": 1000, "unit": "rpm"}
